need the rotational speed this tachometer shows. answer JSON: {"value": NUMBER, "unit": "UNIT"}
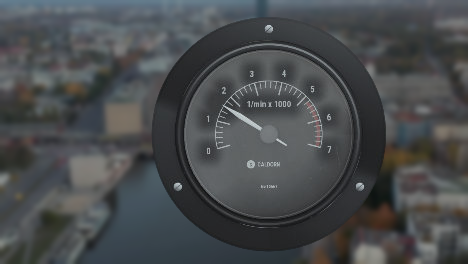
{"value": 1600, "unit": "rpm"}
